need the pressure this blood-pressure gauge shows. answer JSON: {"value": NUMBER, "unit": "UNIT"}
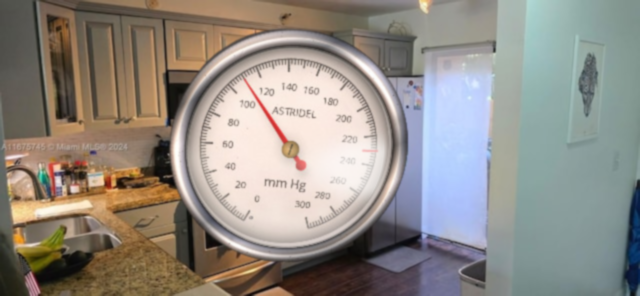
{"value": 110, "unit": "mmHg"}
